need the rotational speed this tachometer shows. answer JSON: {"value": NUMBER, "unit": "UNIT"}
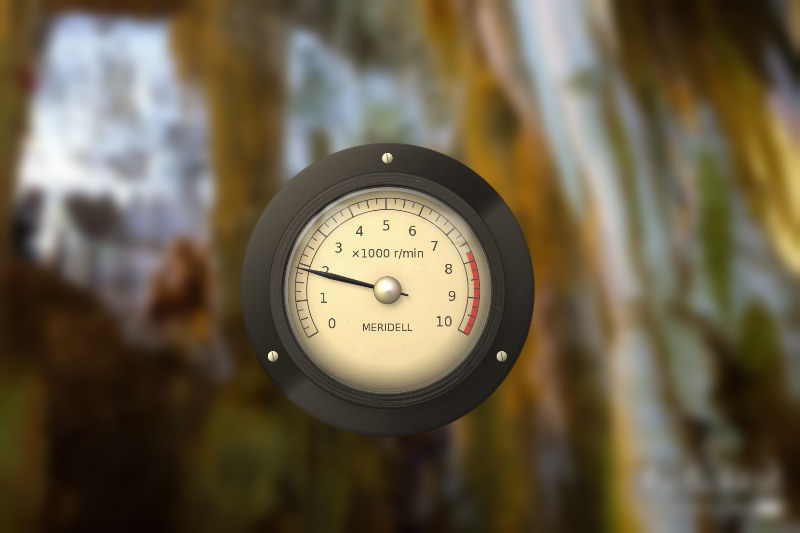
{"value": 1875, "unit": "rpm"}
